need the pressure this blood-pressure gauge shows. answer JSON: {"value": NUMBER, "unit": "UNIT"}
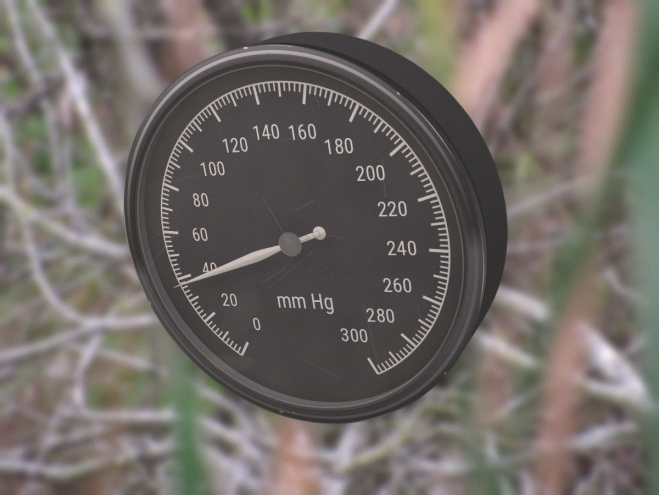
{"value": 38, "unit": "mmHg"}
